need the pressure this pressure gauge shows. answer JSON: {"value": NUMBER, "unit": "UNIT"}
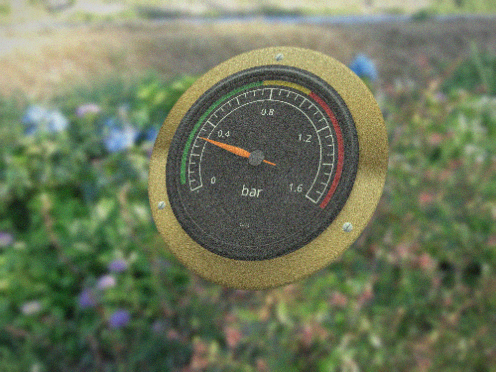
{"value": 0.3, "unit": "bar"}
